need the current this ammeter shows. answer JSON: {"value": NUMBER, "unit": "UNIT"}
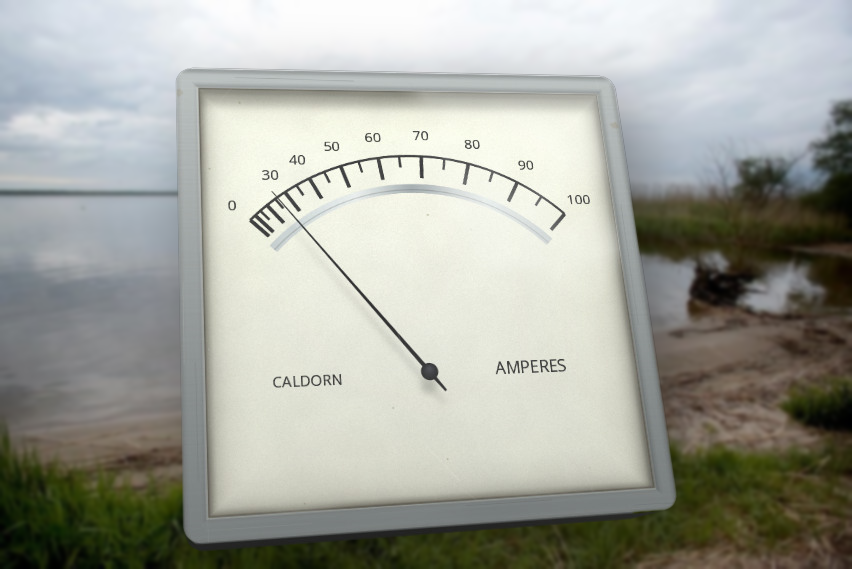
{"value": 25, "unit": "A"}
